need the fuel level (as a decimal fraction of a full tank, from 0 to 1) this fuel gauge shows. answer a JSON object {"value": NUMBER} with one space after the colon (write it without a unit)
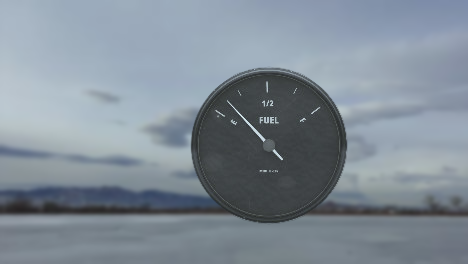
{"value": 0.125}
